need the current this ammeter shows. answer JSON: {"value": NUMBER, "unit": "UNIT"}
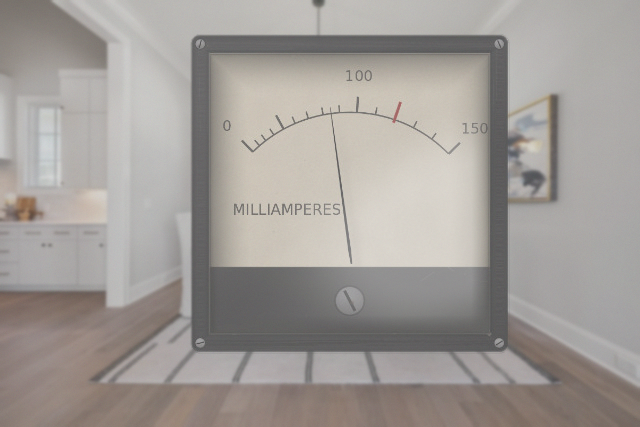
{"value": 85, "unit": "mA"}
